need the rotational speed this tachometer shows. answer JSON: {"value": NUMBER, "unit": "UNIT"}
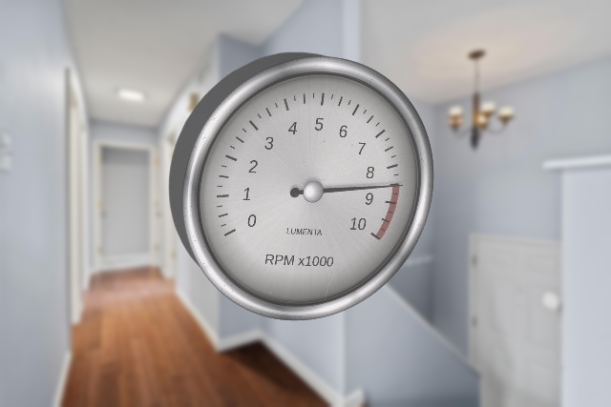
{"value": 8500, "unit": "rpm"}
